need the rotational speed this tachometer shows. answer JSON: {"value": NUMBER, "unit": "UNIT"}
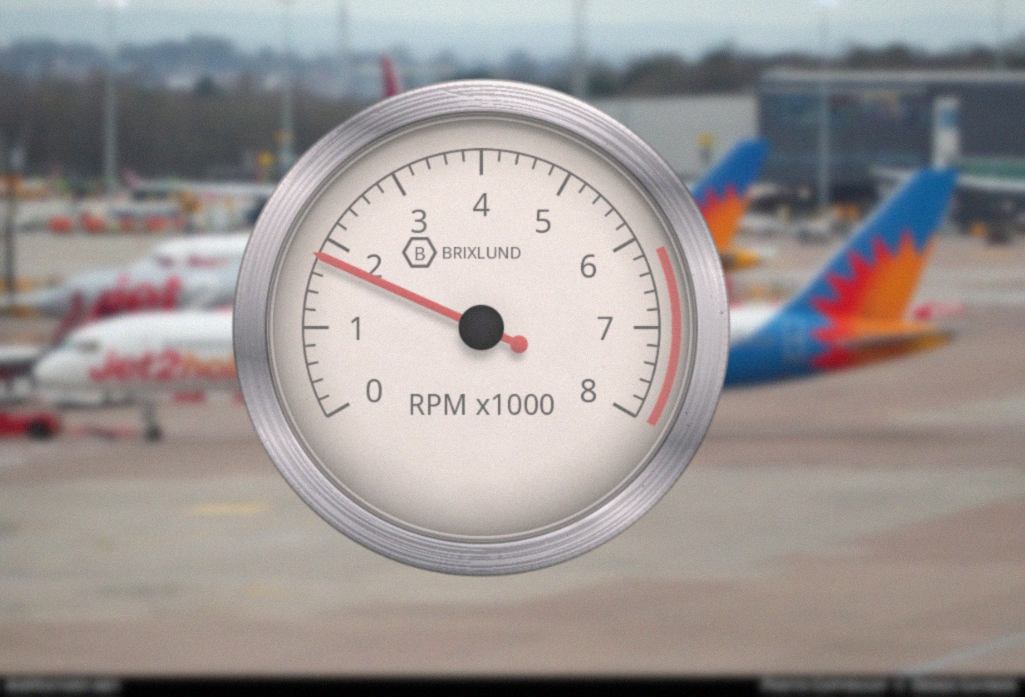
{"value": 1800, "unit": "rpm"}
